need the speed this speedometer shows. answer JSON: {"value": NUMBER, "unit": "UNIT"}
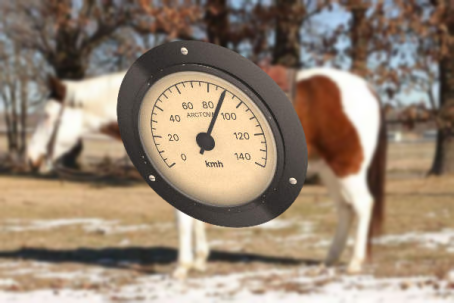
{"value": 90, "unit": "km/h"}
